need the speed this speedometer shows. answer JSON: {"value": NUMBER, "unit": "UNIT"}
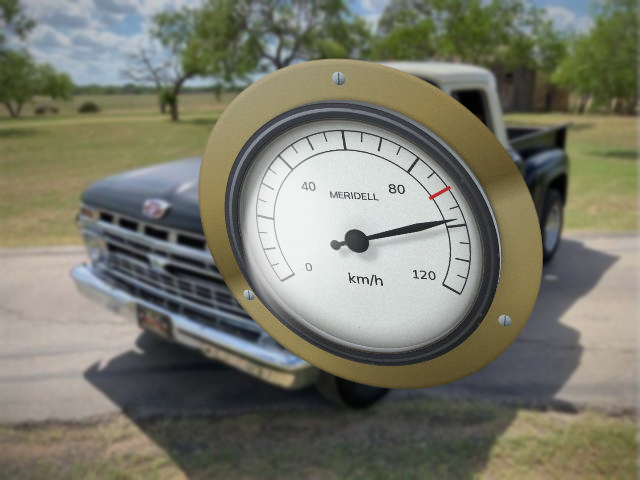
{"value": 97.5, "unit": "km/h"}
